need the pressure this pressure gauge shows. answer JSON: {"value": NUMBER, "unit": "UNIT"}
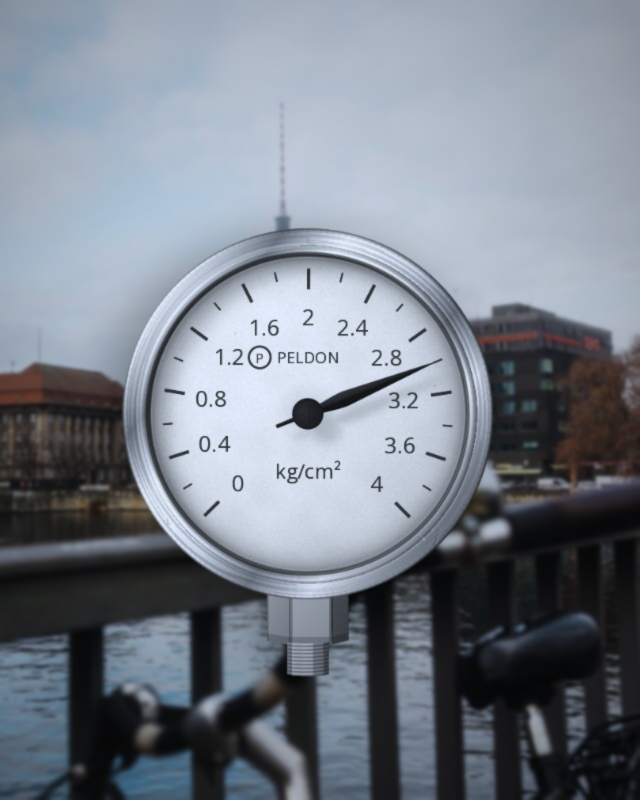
{"value": 3, "unit": "kg/cm²"}
